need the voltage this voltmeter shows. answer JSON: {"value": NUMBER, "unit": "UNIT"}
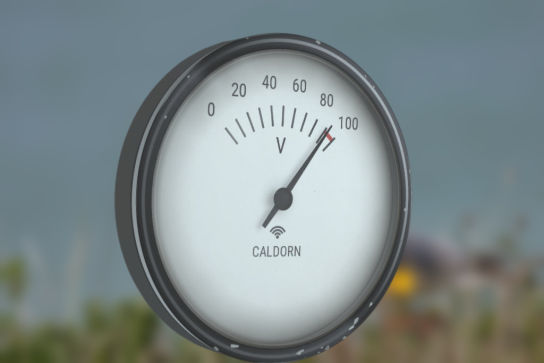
{"value": 90, "unit": "V"}
